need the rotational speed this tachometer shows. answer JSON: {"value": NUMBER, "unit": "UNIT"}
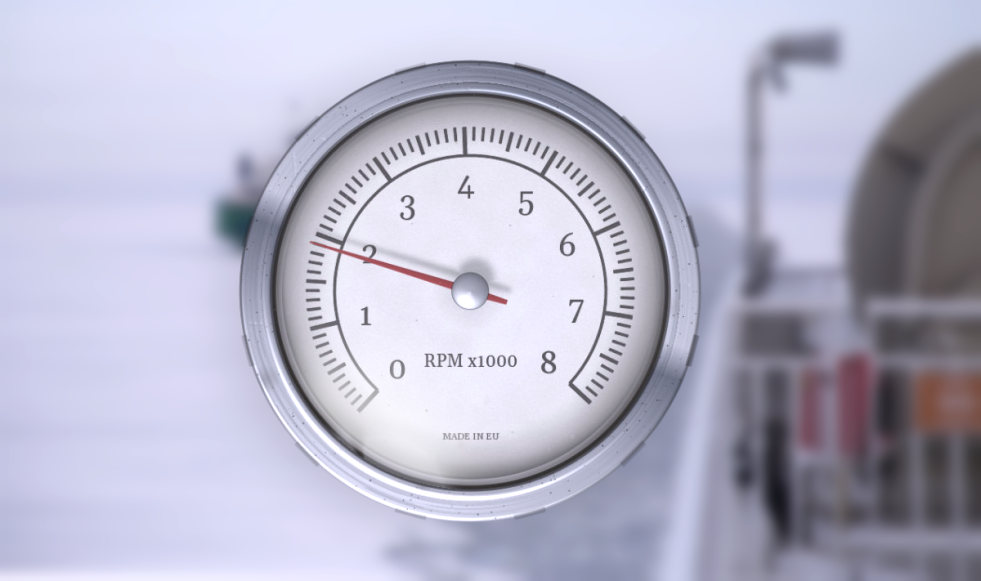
{"value": 1900, "unit": "rpm"}
